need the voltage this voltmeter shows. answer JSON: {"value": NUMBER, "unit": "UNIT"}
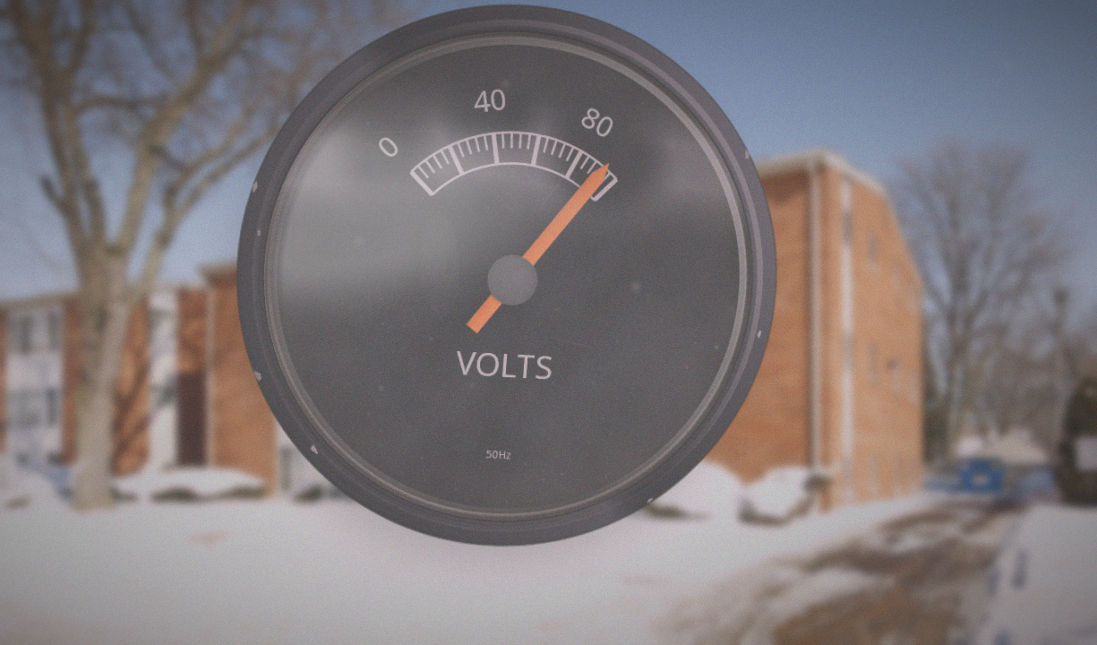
{"value": 92, "unit": "V"}
